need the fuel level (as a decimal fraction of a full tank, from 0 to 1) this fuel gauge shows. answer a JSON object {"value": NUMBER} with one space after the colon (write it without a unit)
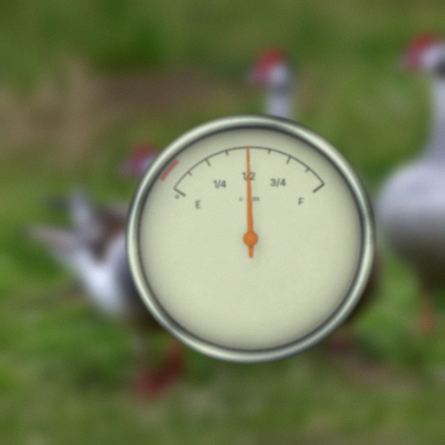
{"value": 0.5}
